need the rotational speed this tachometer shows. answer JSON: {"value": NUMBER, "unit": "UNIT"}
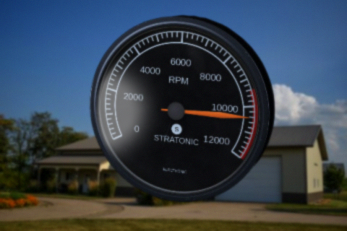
{"value": 10400, "unit": "rpm"}
